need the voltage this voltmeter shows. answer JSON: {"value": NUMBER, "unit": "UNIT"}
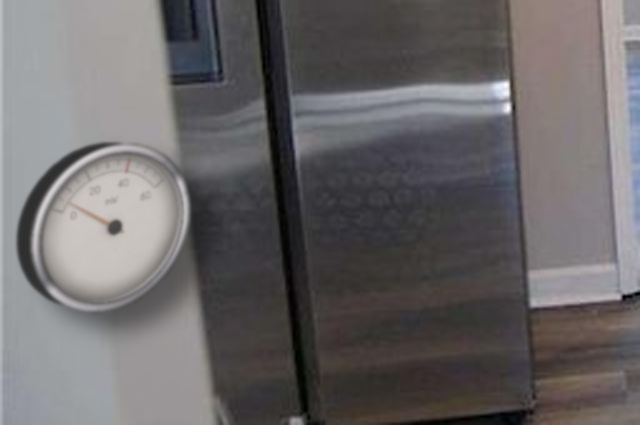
{"value": 5, "unit": "mV"}
